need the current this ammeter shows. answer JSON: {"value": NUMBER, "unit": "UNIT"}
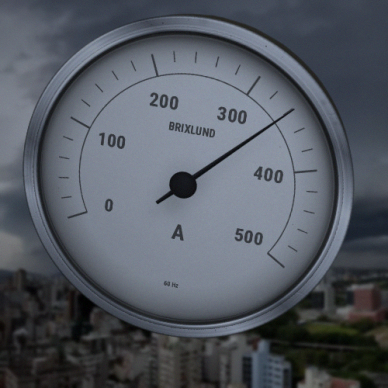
{"value": 340, "unit": "A"}
